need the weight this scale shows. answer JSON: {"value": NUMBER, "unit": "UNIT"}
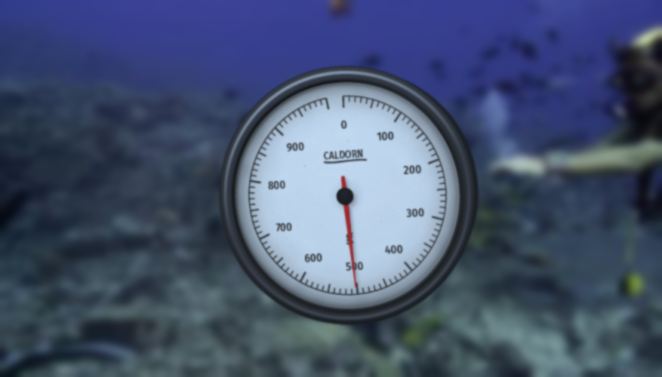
{"value": 500, "unit": "g"}
